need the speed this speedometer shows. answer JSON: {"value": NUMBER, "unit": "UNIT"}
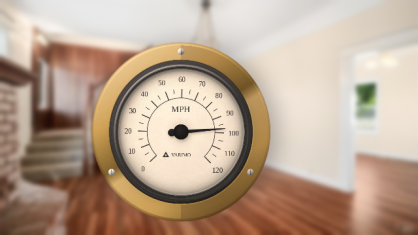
{"value": 97.5, "unit": "mph"}
